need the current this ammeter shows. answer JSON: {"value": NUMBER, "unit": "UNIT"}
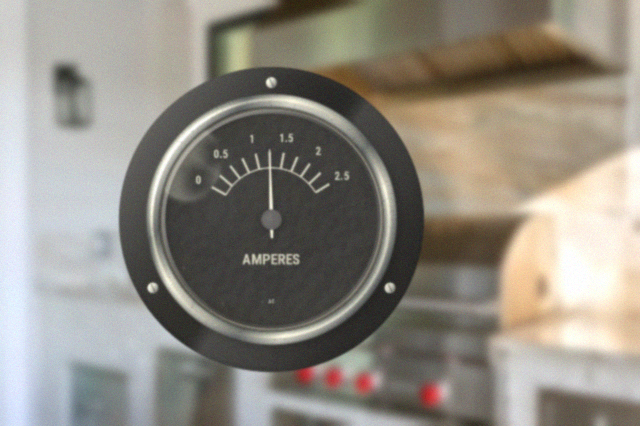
{"value": 1.25, "unit": "A"}
